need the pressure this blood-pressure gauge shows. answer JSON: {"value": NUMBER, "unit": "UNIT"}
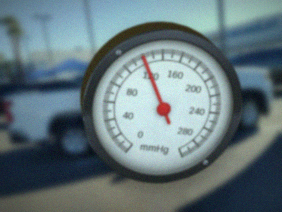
{"value": 120, "unit": "mmHg"}
